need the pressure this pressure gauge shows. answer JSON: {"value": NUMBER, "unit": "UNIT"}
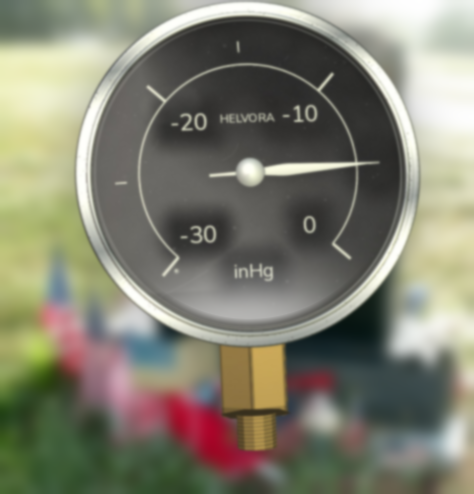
{"value": -5, "unit": "inHg"}
